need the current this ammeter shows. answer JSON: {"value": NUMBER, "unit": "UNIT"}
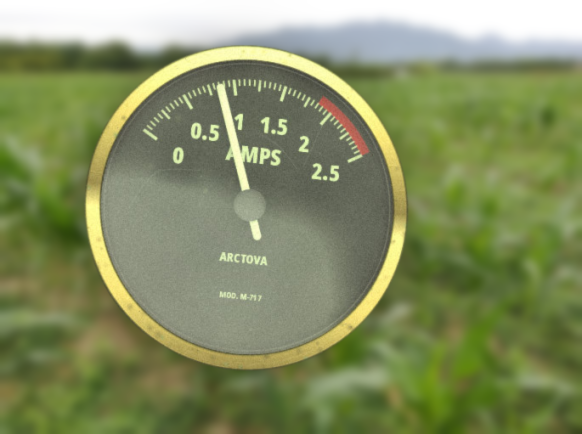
{"value": 0.85, "unit": "A"}
